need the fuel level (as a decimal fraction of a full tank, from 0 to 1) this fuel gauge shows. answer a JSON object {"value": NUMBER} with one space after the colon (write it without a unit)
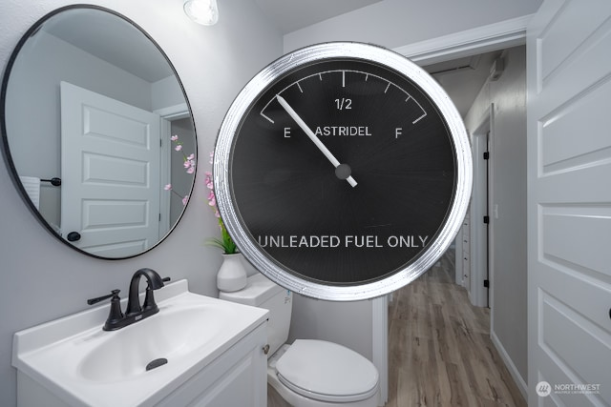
{"value": 0.125}
